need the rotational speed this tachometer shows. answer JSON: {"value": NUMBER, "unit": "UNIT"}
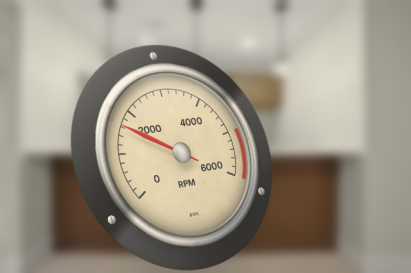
{"value": 1600, "unit": "rpm"}
